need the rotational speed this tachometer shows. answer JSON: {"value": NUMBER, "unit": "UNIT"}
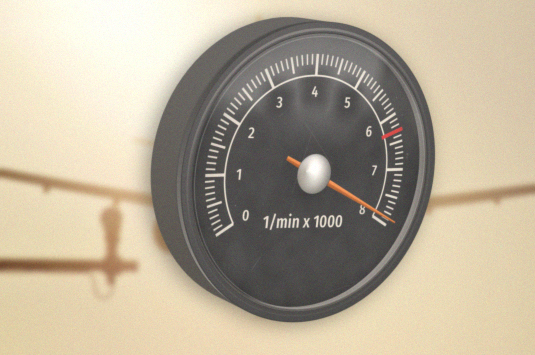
{"value": 7900, "unit": "rpm"}
